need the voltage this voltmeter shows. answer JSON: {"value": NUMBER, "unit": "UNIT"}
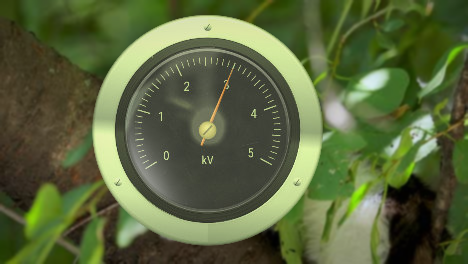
{"value": 3, "unit": "kV"}
